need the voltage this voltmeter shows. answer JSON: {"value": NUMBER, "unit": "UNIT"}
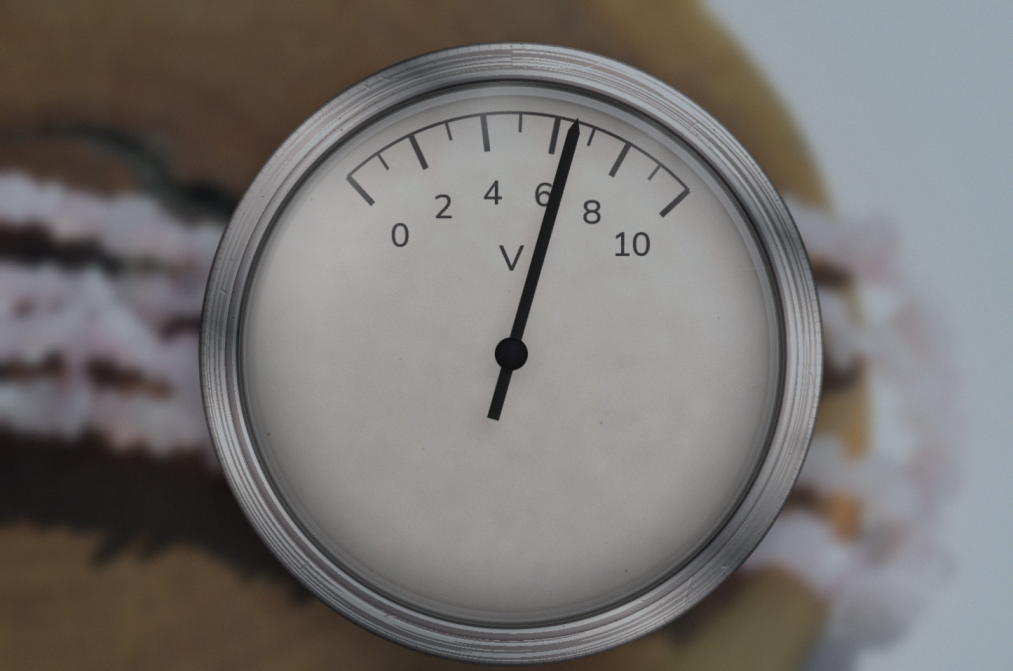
{"value": 6.5, "unit": "V"}
